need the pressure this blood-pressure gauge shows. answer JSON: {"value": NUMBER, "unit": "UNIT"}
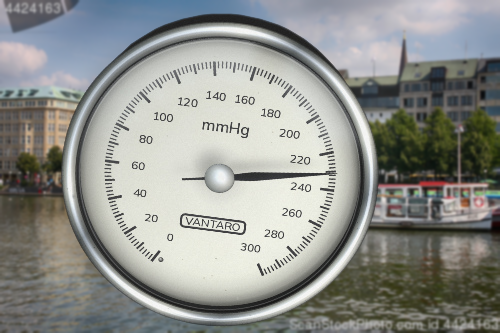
{"value": 230, "unit": "mmHg"}
